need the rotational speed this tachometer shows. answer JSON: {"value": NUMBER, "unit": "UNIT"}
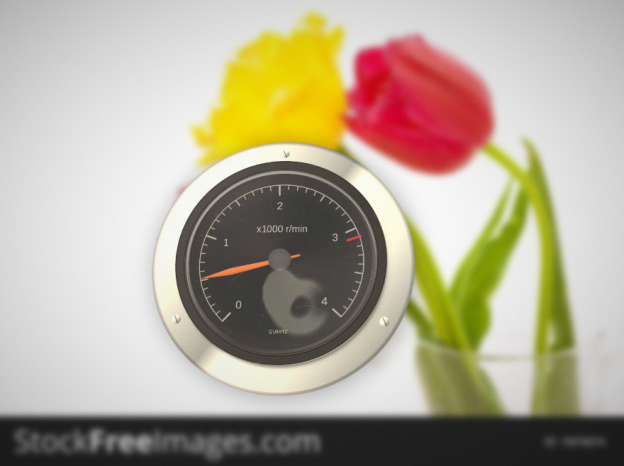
{"value": 500, "unit": "rpm"}
